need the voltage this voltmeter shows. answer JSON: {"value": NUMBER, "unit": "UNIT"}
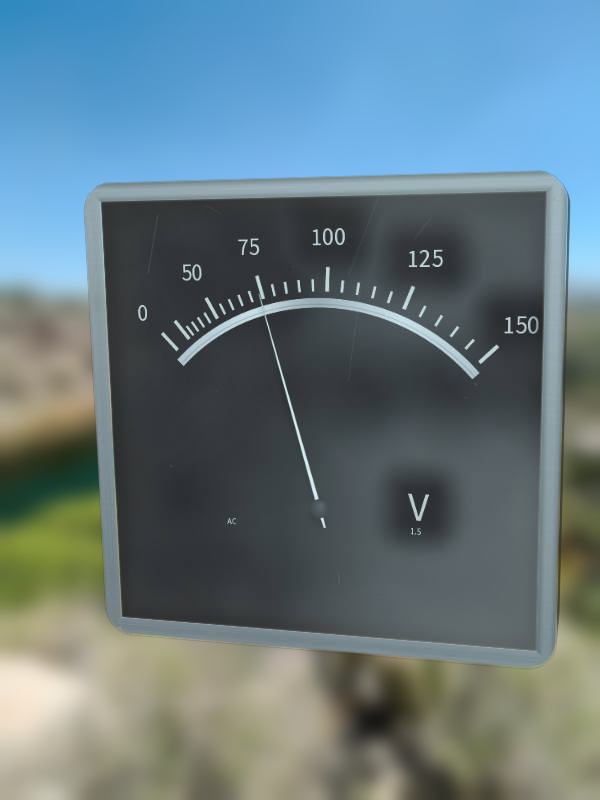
{"value": 75, "unit": "V"}
